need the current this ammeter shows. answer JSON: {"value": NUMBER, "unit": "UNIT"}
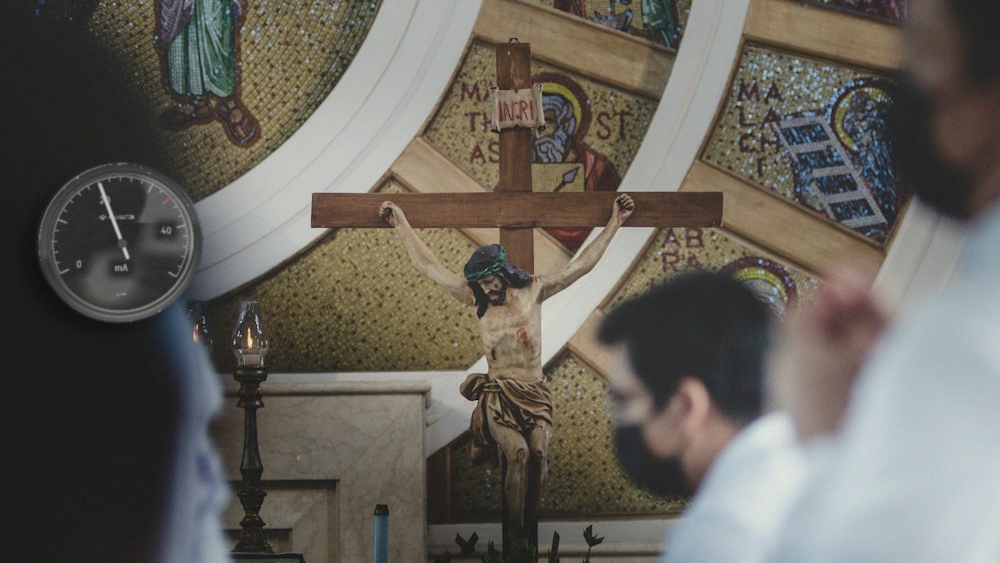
{"value": 20, "unit": "mA"}
